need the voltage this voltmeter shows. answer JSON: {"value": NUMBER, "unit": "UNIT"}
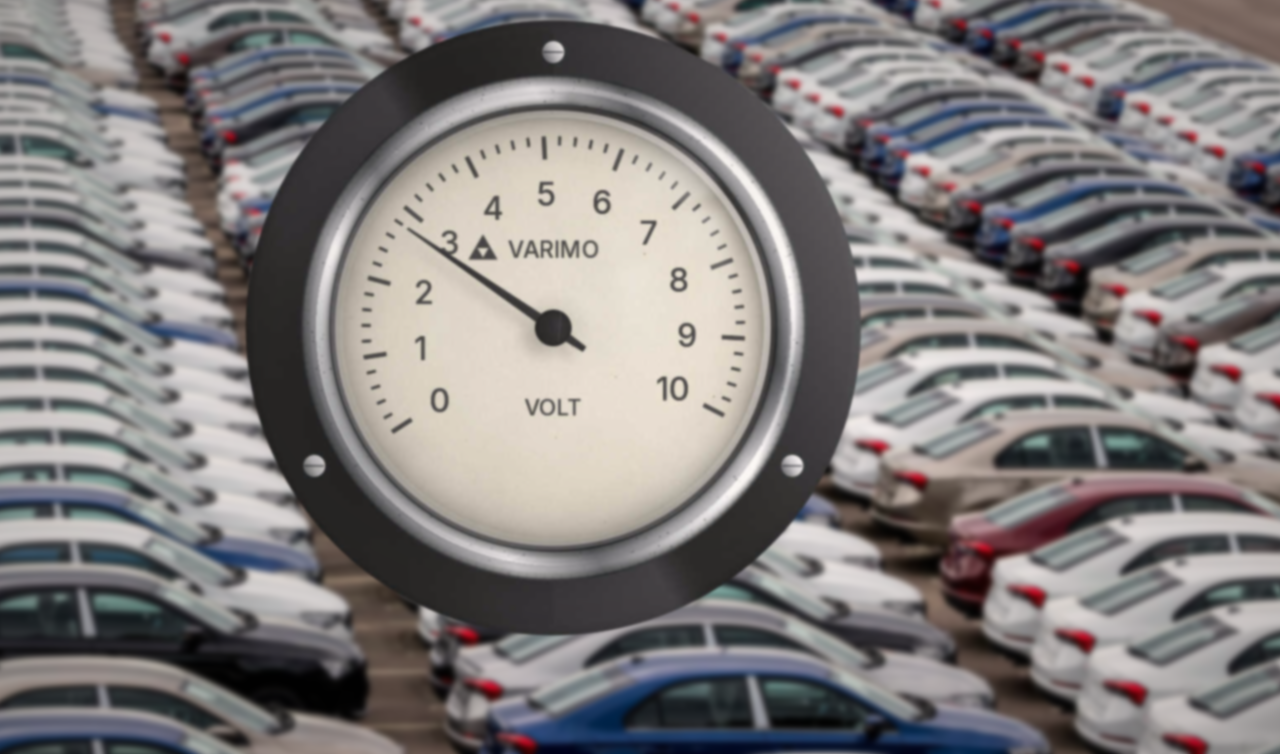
{"value": 2.8, "unit": "V"}
